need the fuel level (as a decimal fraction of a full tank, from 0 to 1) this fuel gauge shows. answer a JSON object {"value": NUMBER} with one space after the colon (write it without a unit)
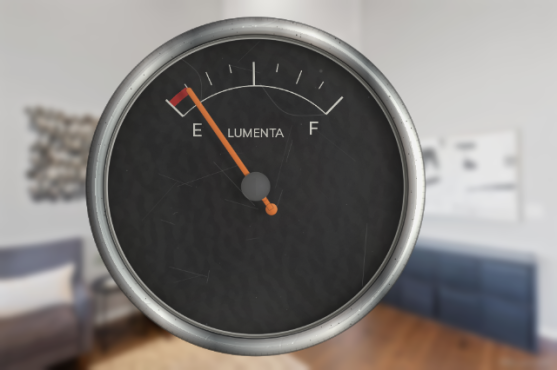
{"value": 0.125}
